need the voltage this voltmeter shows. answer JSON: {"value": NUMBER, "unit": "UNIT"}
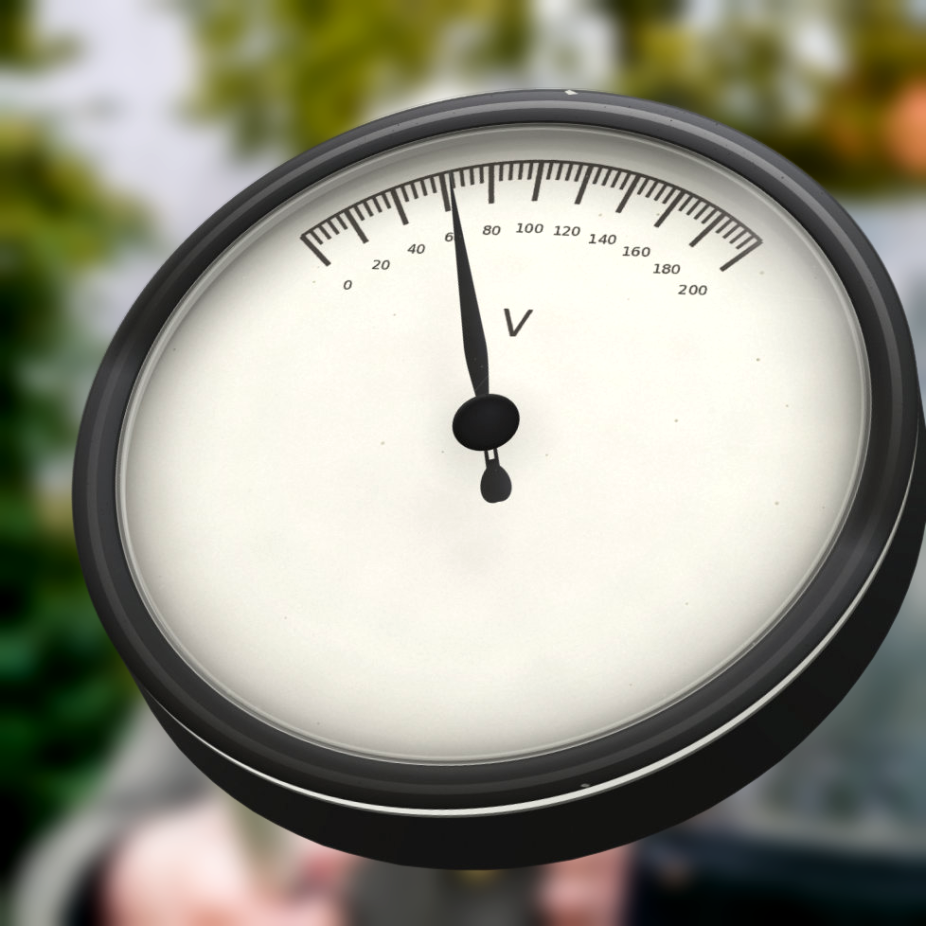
{"value": 64, "unit": "V"}
